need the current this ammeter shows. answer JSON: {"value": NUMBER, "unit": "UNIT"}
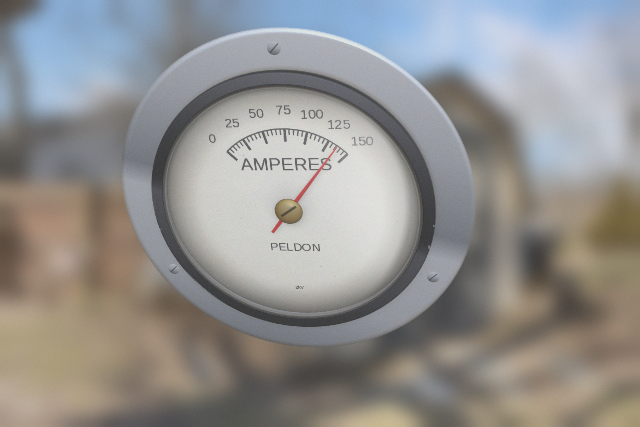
{"value": 135, "unit": "A"}
